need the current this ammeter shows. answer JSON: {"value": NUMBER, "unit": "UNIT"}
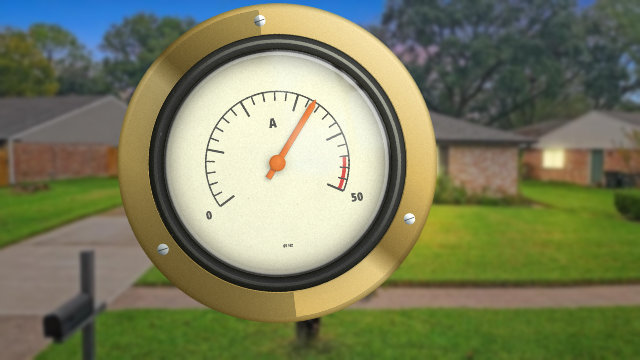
{"value": 33, "unit": "A"}
